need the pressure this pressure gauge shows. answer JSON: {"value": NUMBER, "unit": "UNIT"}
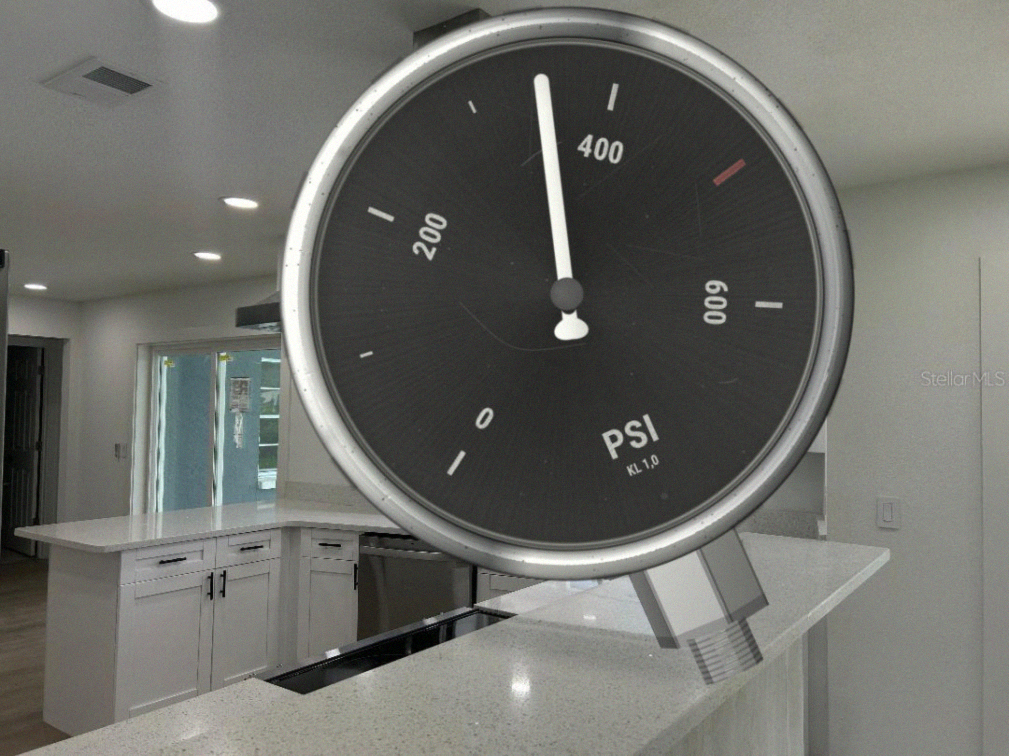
{"value": 350, "unit": "psi"}
